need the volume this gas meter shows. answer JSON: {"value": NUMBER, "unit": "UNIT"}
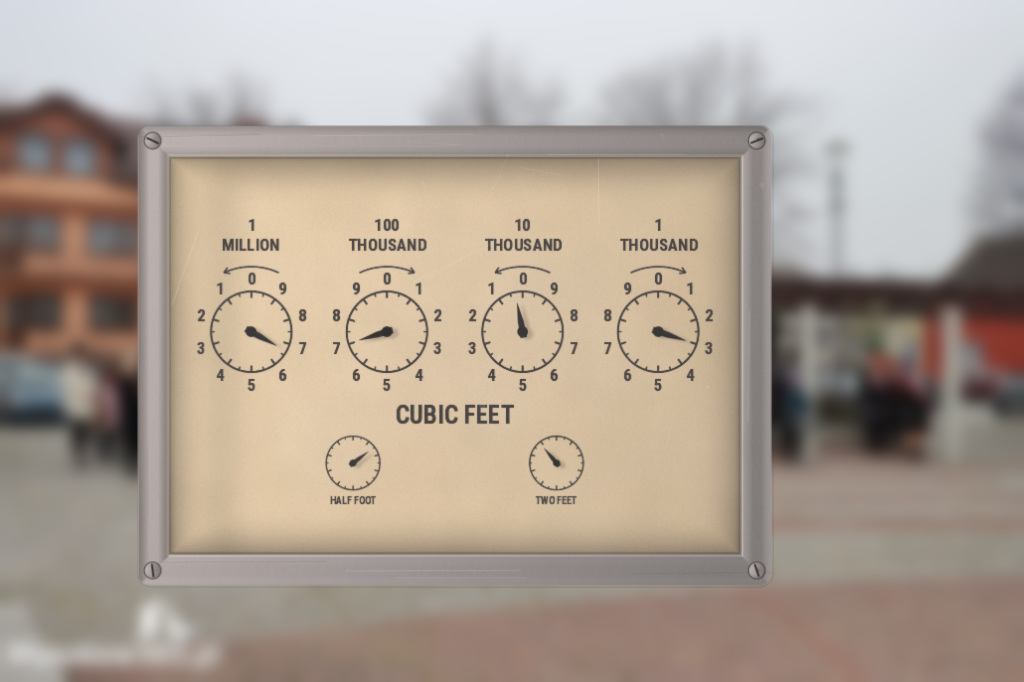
{"value": 670300, "unit": "ft³"}
